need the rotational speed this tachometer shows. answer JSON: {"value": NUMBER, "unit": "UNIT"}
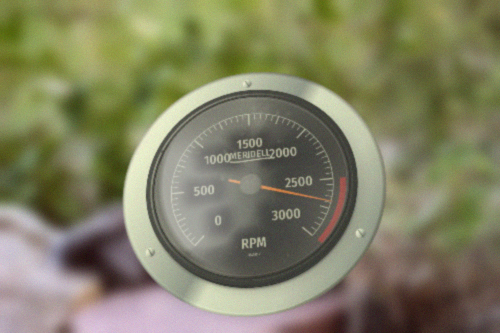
{"value": 2700, "unit": "rpm"}
